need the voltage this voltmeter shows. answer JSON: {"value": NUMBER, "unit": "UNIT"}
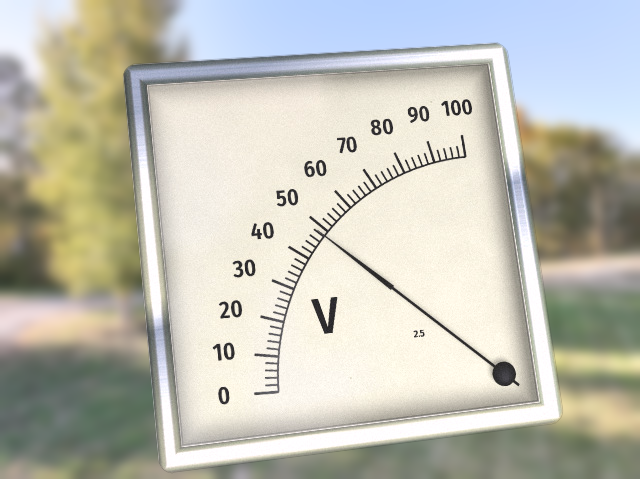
{"value": 48, "unit": "V"}
